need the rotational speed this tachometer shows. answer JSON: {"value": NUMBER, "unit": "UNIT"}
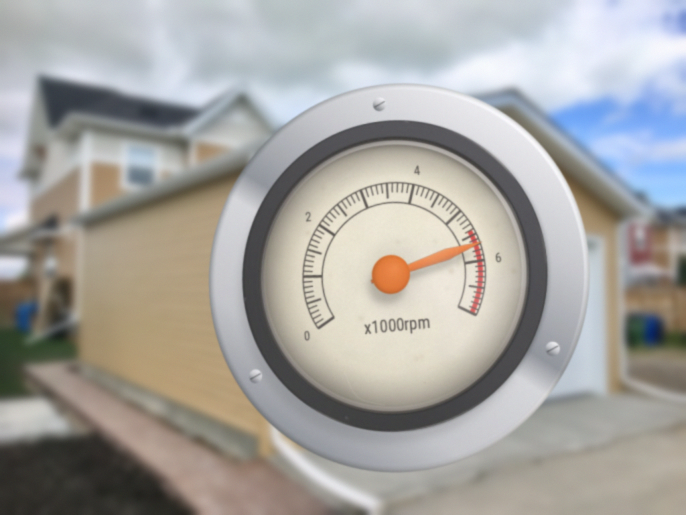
{"value": 5700, "unit": "rpm"}
